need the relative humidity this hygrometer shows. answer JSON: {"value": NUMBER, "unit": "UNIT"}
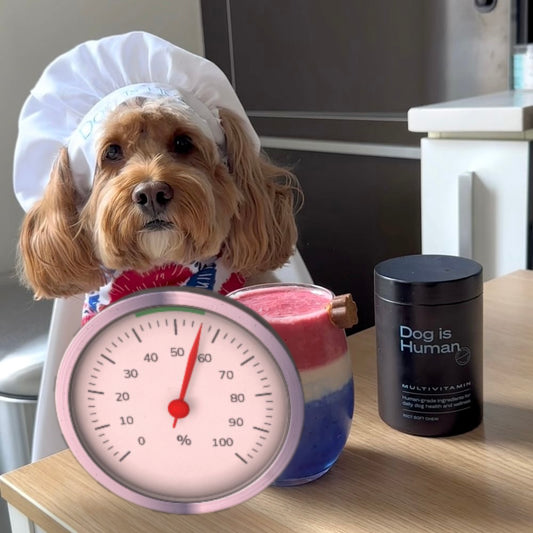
{"value": 56, "unit": "%"}
